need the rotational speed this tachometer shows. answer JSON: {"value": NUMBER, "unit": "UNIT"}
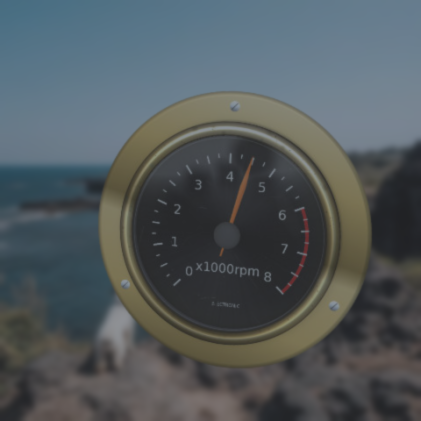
{"value": 4500, "unit": "rpm"}
